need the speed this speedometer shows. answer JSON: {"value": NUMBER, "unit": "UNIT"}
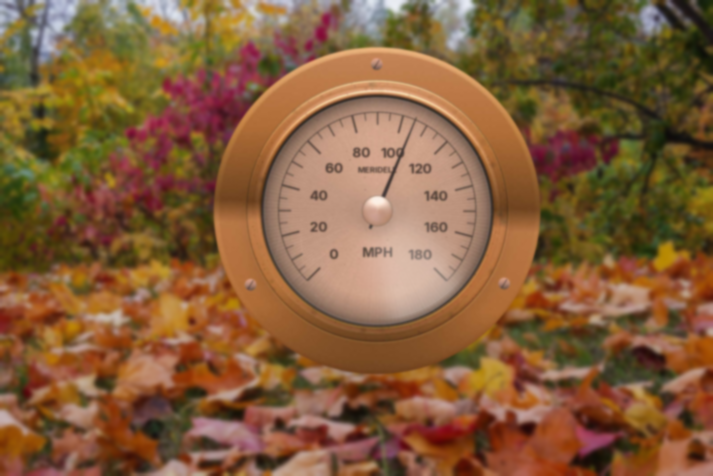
{"value": 105, "unit": "mph"}
